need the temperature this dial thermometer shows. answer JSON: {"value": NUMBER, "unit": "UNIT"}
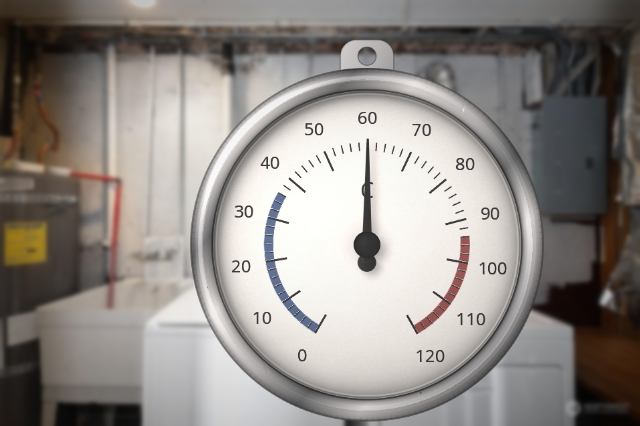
{"value": 60, "unit": "°C"}
